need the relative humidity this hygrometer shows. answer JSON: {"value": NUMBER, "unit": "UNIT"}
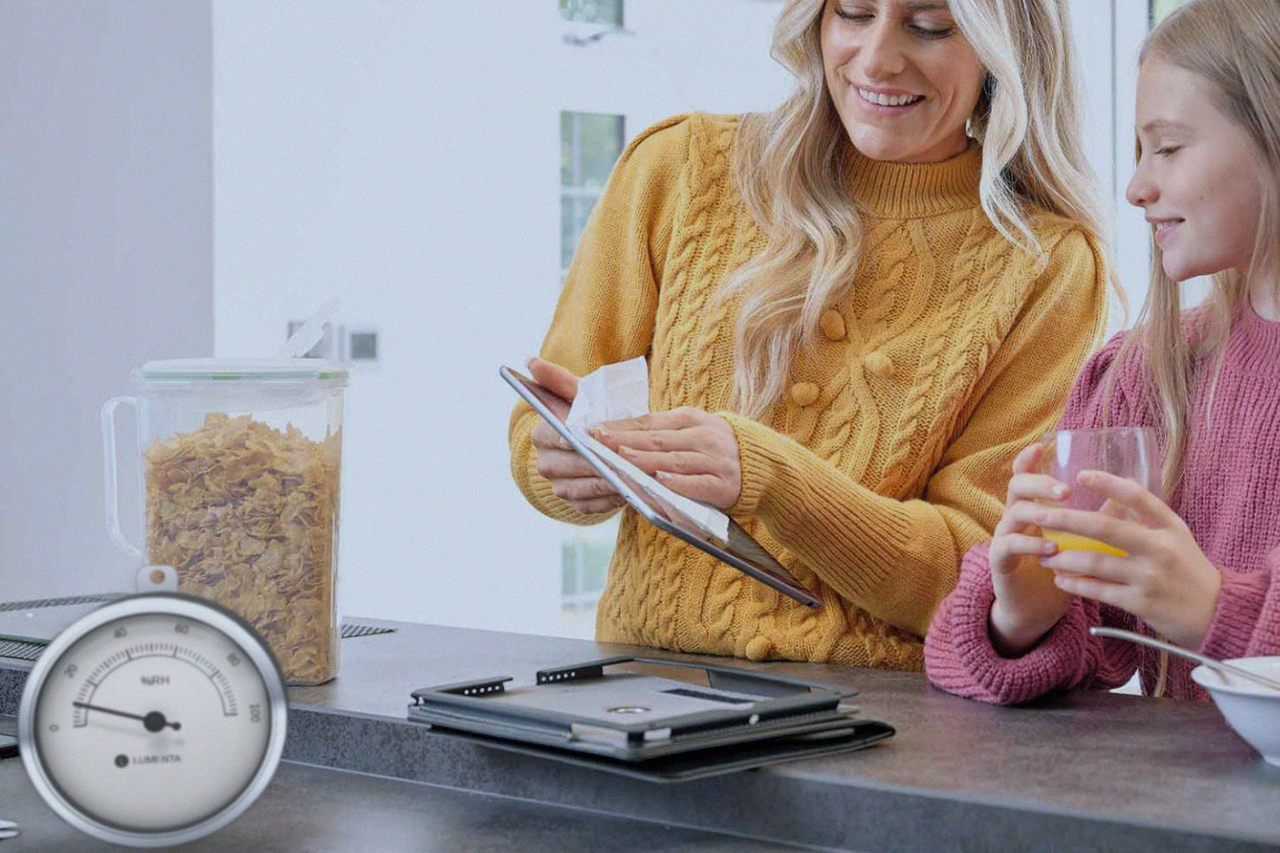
{"value": 10, "unit": "%"}
